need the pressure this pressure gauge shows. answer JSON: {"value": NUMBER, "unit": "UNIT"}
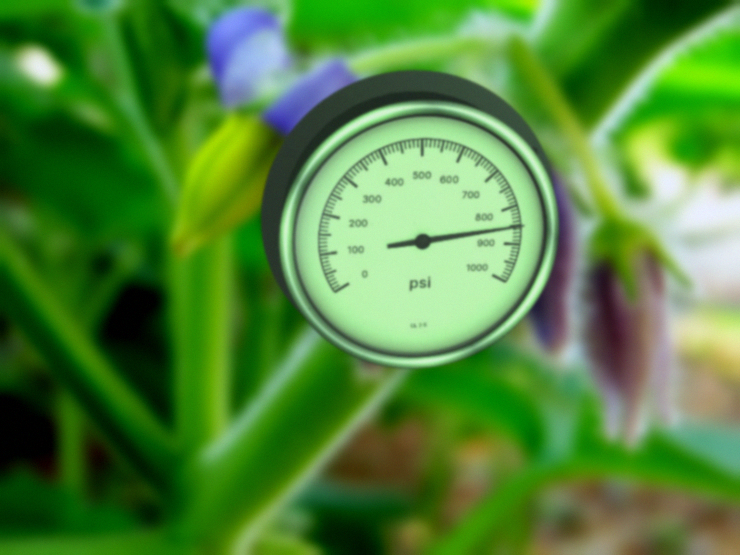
{"value": 850, "unit": "psi"}
